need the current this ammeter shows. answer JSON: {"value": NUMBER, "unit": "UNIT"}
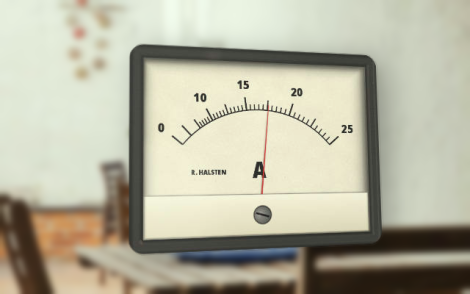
{"value": 17.5, "unit": "A"}
